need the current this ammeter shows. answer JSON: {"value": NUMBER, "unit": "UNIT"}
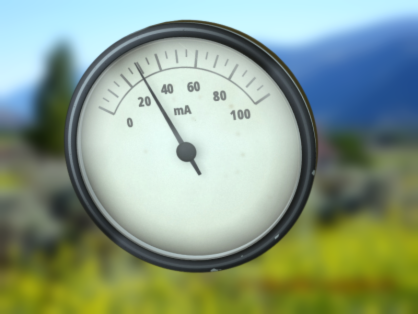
{"value": 30, "unit": "mA"}
